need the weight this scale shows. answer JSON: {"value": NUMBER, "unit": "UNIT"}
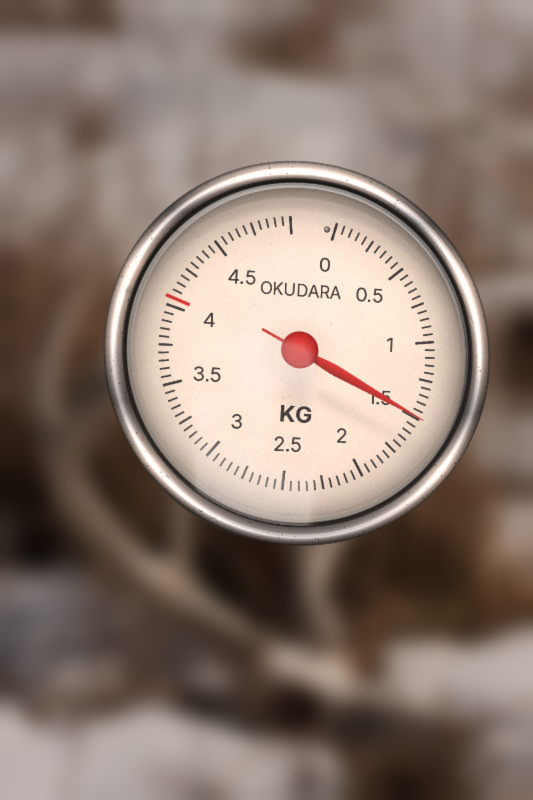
{"value": 1.5, "unit": "kg"}
